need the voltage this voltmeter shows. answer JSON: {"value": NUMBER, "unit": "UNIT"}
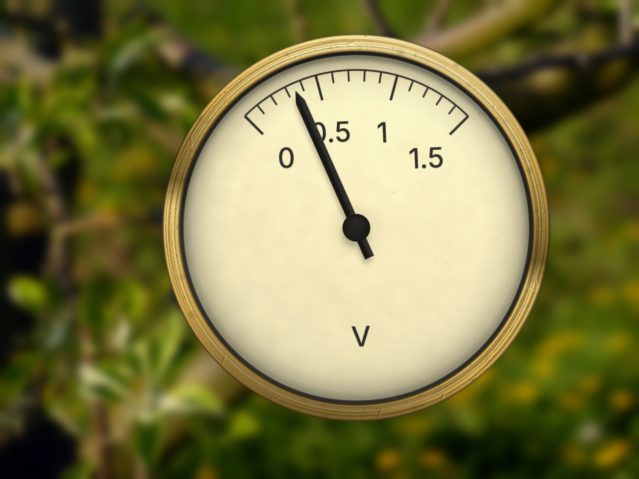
{"value": 0.35, "unit": "V"}
